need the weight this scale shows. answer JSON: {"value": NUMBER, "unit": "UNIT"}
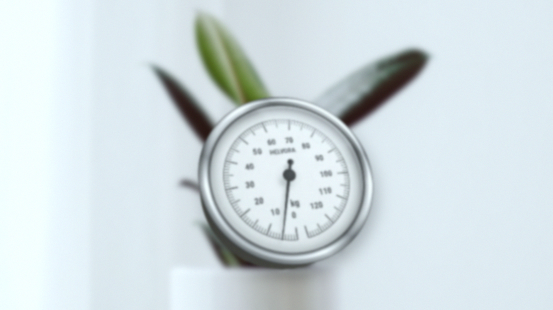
{"value": 5, "unit": "kg"}
